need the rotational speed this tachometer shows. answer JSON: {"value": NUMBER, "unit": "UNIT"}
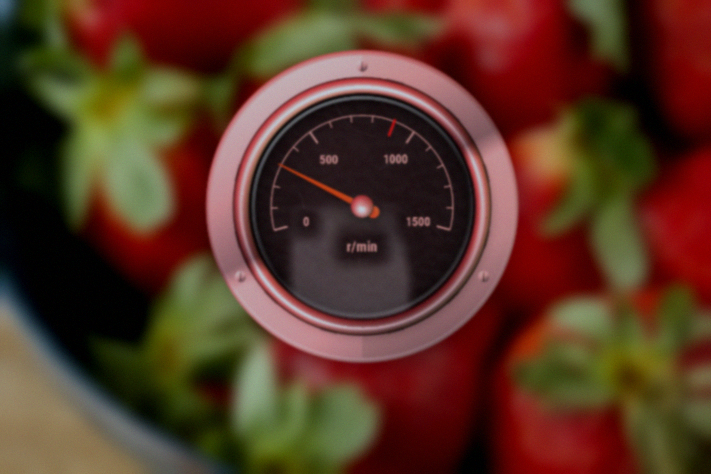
{"value": 300, "unit": "rpm"}
